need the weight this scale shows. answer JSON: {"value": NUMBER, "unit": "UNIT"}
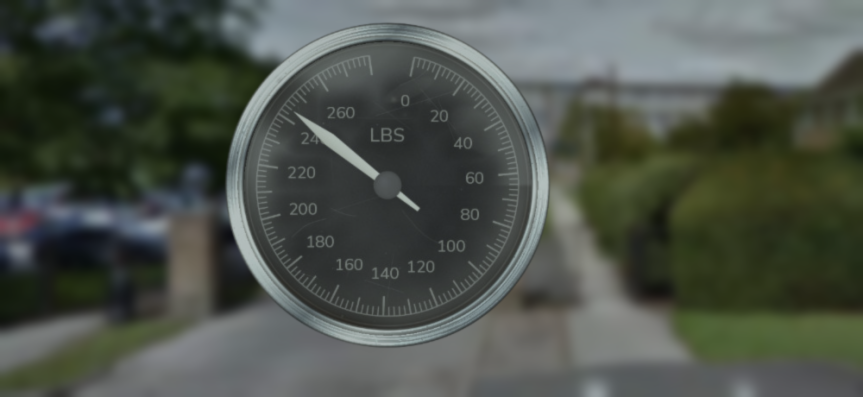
{"value": 244, "unit": "lb"}
